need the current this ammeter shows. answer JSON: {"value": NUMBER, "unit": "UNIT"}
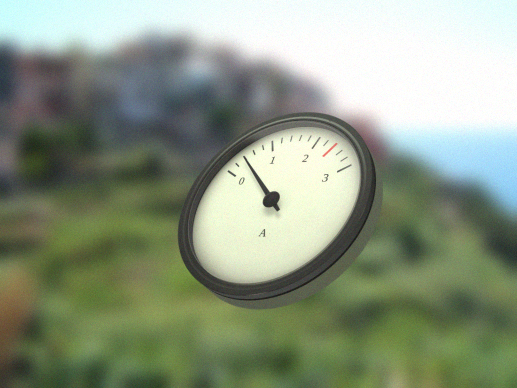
{"value": 0.4, "unit": "A"}
